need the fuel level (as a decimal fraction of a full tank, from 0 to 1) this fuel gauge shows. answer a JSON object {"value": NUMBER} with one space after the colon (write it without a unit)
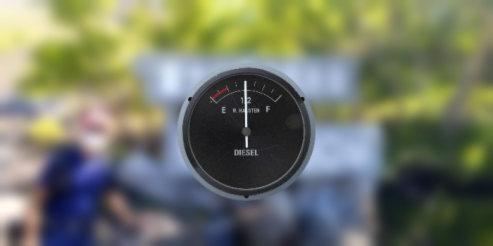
{"value": 0.5}
